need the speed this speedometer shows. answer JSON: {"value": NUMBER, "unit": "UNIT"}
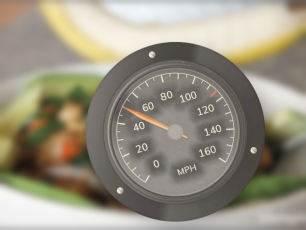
{"value": 50, "unit": "mph"}
